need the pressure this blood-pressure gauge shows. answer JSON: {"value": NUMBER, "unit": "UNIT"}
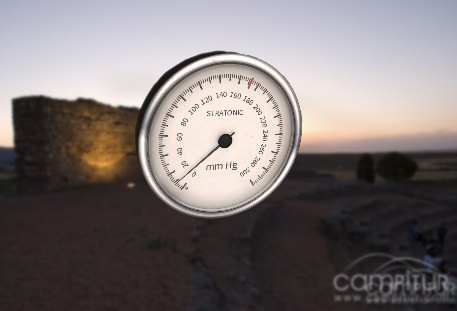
{"value": 10, "unit": "mmHg"}
